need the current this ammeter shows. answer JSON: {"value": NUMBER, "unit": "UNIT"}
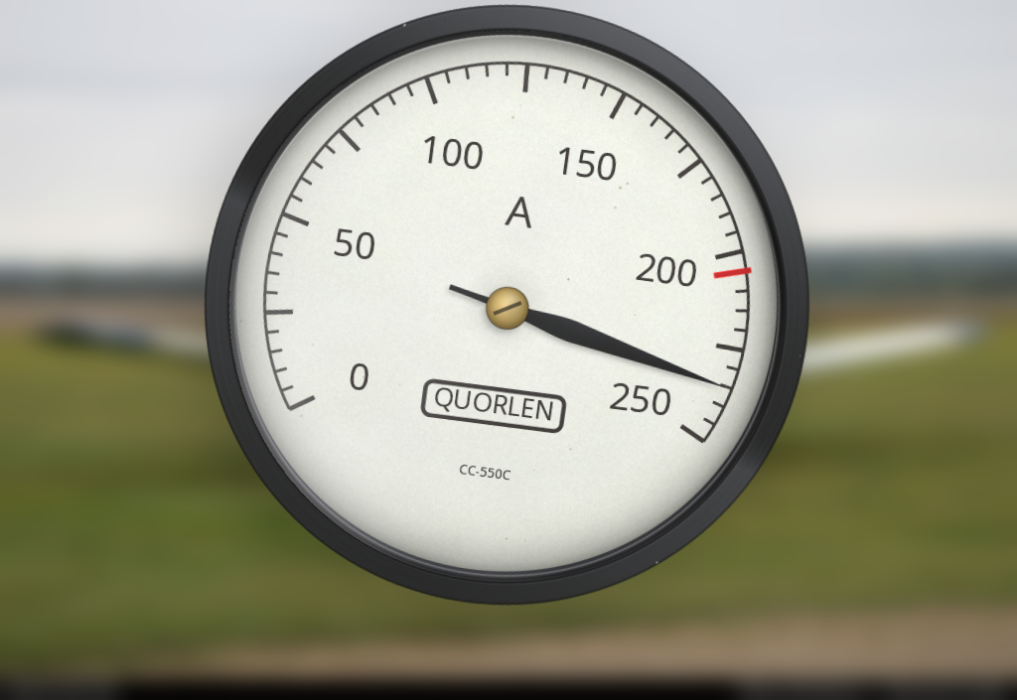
{"value": 235, "unit": "A"}
